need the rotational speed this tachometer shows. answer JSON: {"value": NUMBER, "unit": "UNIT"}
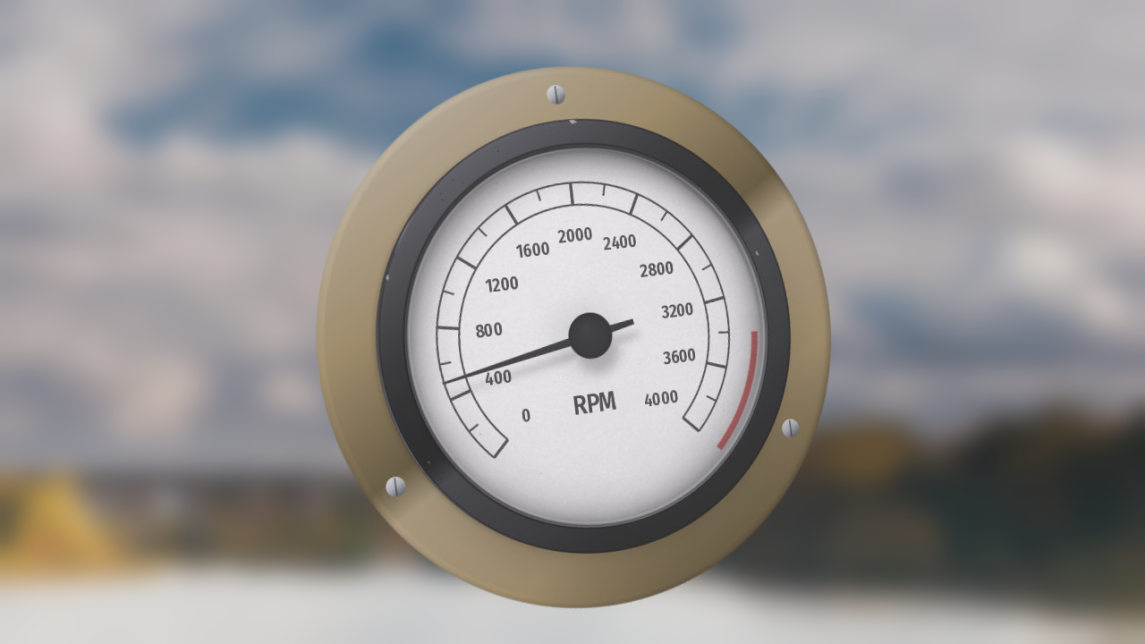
{"value": 500, "unit": "rpm"}
